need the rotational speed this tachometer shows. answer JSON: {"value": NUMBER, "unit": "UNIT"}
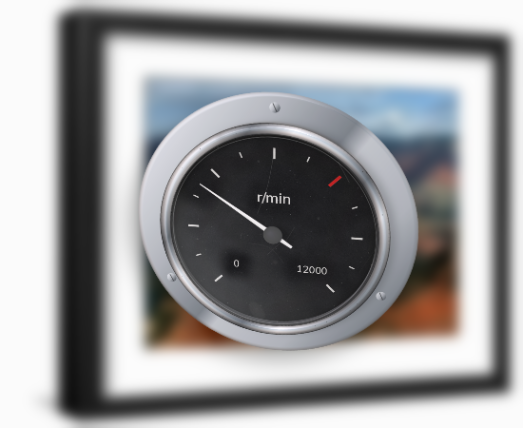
{"value": 3500, "unit": "rpm"}
